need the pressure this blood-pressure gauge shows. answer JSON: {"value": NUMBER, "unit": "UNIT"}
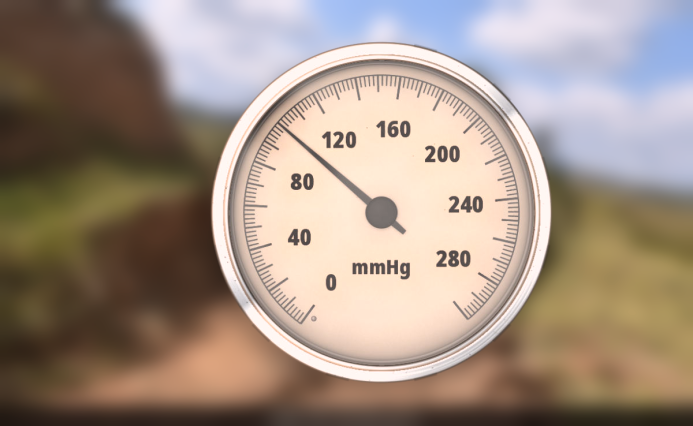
{"value": 100, "unit": "mmHg"}
